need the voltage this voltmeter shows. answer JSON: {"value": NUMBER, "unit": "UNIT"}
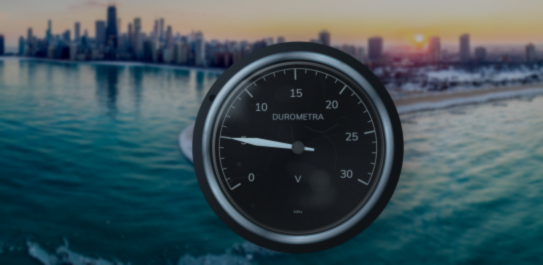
{"value": 5, "unit": "V"}
